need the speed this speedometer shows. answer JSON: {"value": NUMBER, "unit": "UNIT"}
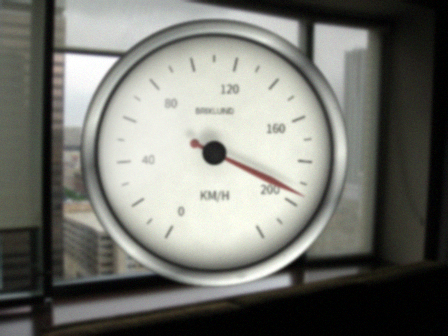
{"value": 195, "unit": "km/h"}
